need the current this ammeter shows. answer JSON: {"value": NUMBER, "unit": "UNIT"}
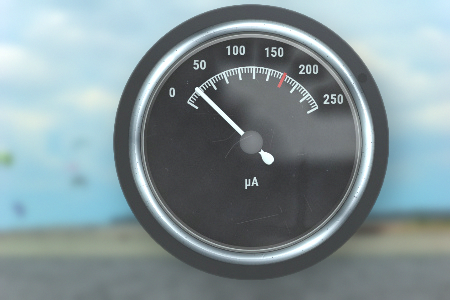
{"value": 25, "unit": "µA"}
